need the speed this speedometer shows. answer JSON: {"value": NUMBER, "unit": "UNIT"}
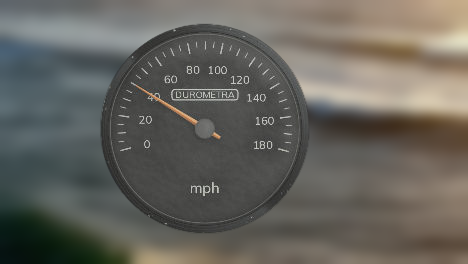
{"value": 40, "unit": "mph"}
